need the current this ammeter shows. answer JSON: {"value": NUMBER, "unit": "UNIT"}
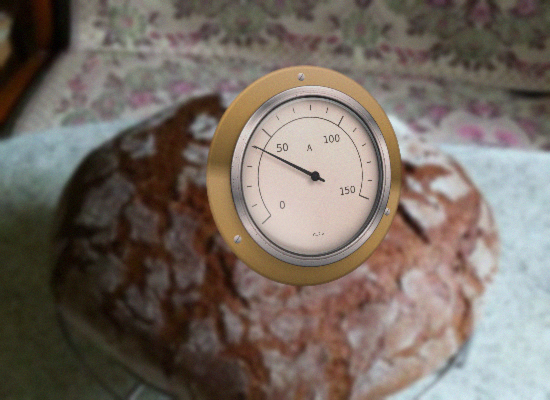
{"value": 40, "unit": "A"}
